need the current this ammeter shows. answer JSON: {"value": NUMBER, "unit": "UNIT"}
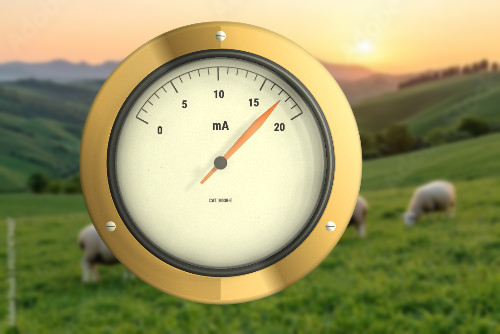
{"value": 17.5, "unit": "mA"}
